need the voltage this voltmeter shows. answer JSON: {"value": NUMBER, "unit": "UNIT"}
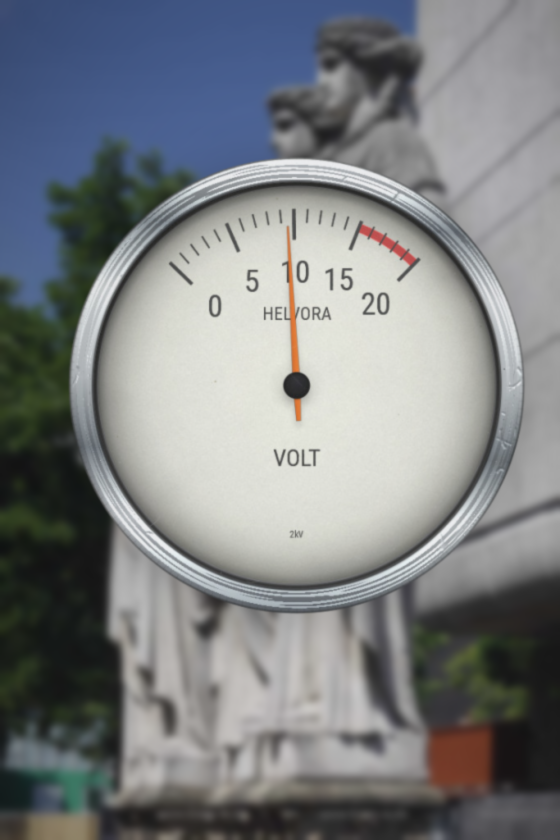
{"value": 9.5, "unit": "V"}
